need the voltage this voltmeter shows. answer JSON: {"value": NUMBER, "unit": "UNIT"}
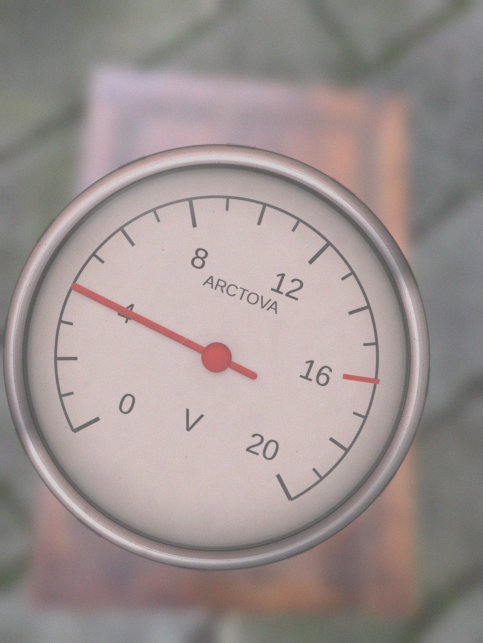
{"value": 4, "unit": "V"}
